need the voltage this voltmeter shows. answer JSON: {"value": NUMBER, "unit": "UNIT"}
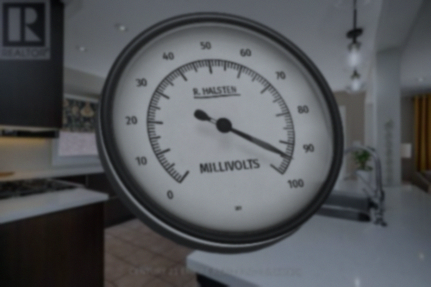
{"value": 95, "unit": "mV"}
